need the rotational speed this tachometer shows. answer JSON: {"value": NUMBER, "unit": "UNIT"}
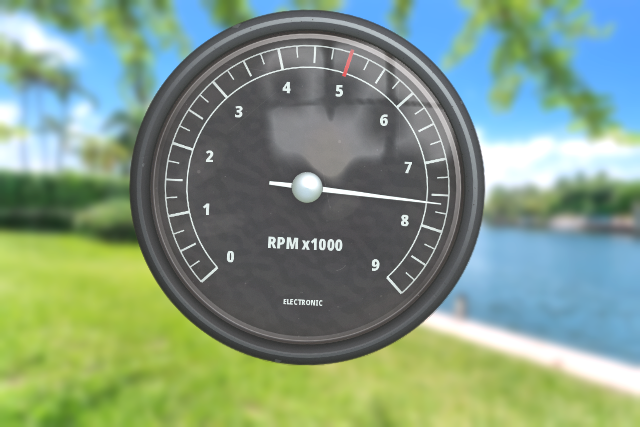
{"value": 7625, "unit": "rpm"}
